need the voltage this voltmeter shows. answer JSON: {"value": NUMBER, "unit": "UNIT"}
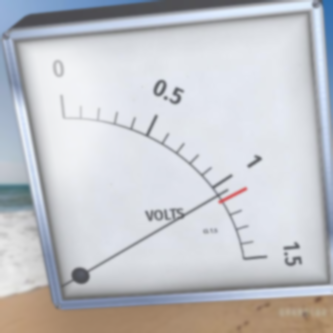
{"value": 1.05, "unit": "V"}
